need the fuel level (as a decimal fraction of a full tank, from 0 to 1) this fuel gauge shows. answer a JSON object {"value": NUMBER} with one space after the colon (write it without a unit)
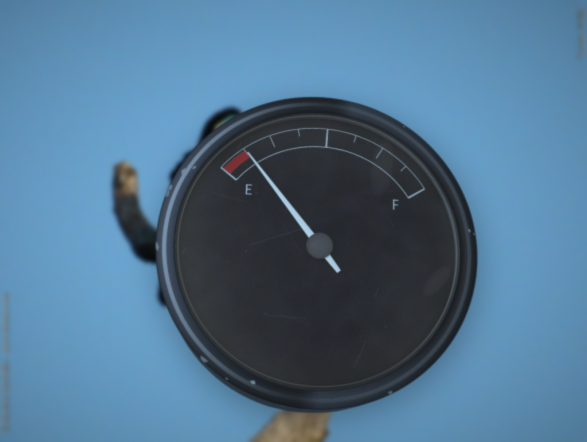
{"value": 0.125}
